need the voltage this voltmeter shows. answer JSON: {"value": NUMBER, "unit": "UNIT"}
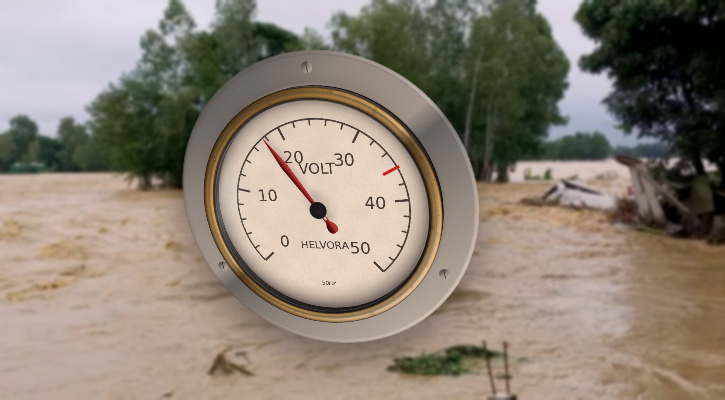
{"value": 18, "unit": "V"}
